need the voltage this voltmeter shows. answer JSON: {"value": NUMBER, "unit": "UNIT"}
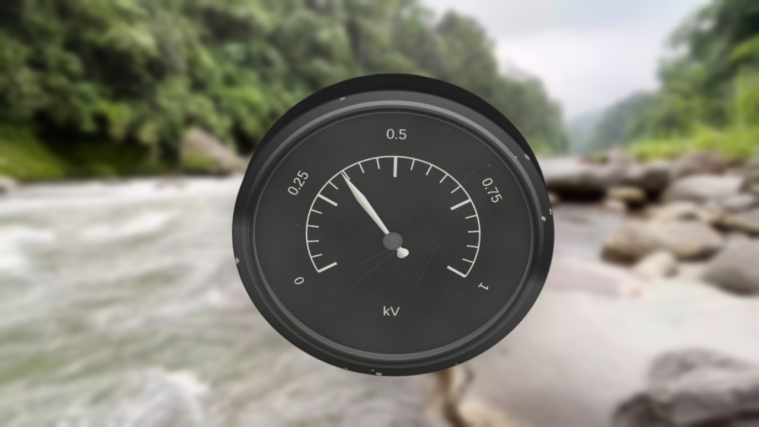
{"value": 0.35, "unit": "kV"}
